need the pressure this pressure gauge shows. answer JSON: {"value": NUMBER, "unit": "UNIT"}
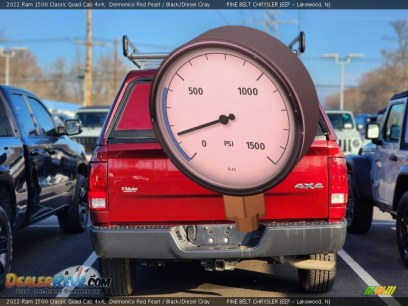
{"value": 150, "unit": "psi"}
